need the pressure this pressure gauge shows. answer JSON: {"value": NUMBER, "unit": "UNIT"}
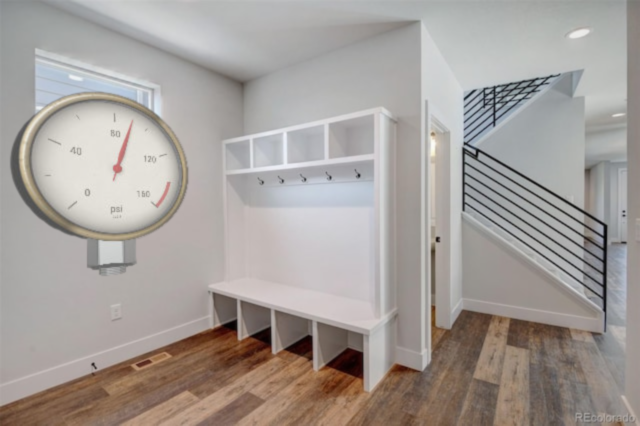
{"value": 90, "unit": "psi"}
